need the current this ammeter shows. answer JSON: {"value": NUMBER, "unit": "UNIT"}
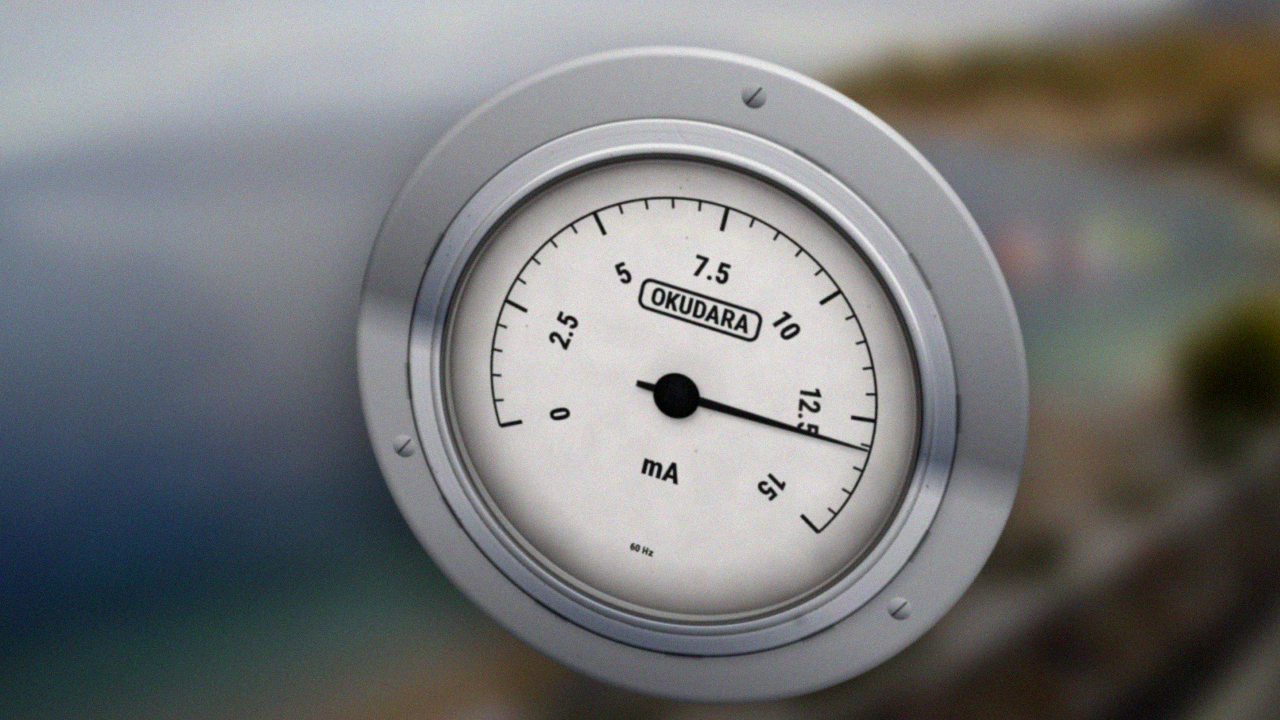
{"value": 13, "unit": "mA"}
